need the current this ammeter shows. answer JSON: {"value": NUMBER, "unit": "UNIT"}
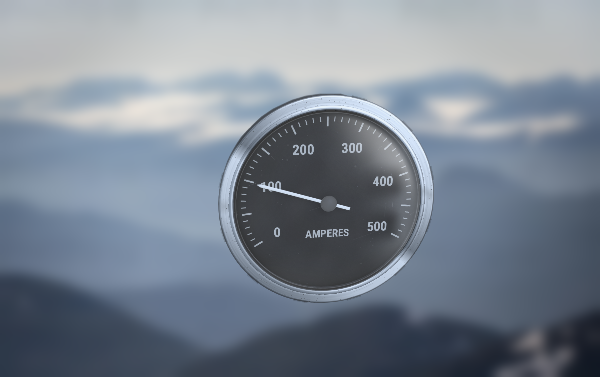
{"value": 100, "unit": "A"}
